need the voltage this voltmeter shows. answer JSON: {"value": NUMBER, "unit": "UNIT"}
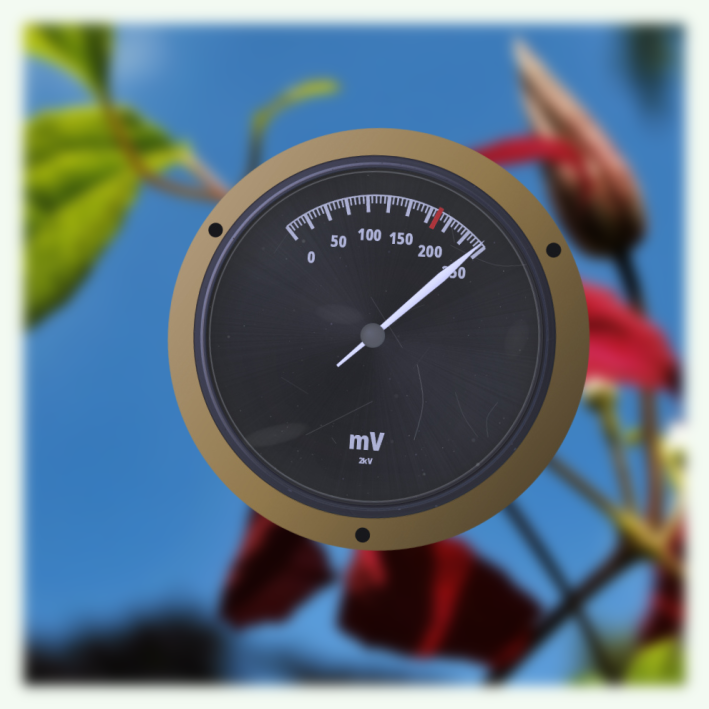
{"value": 245, "unit": "mV"}
